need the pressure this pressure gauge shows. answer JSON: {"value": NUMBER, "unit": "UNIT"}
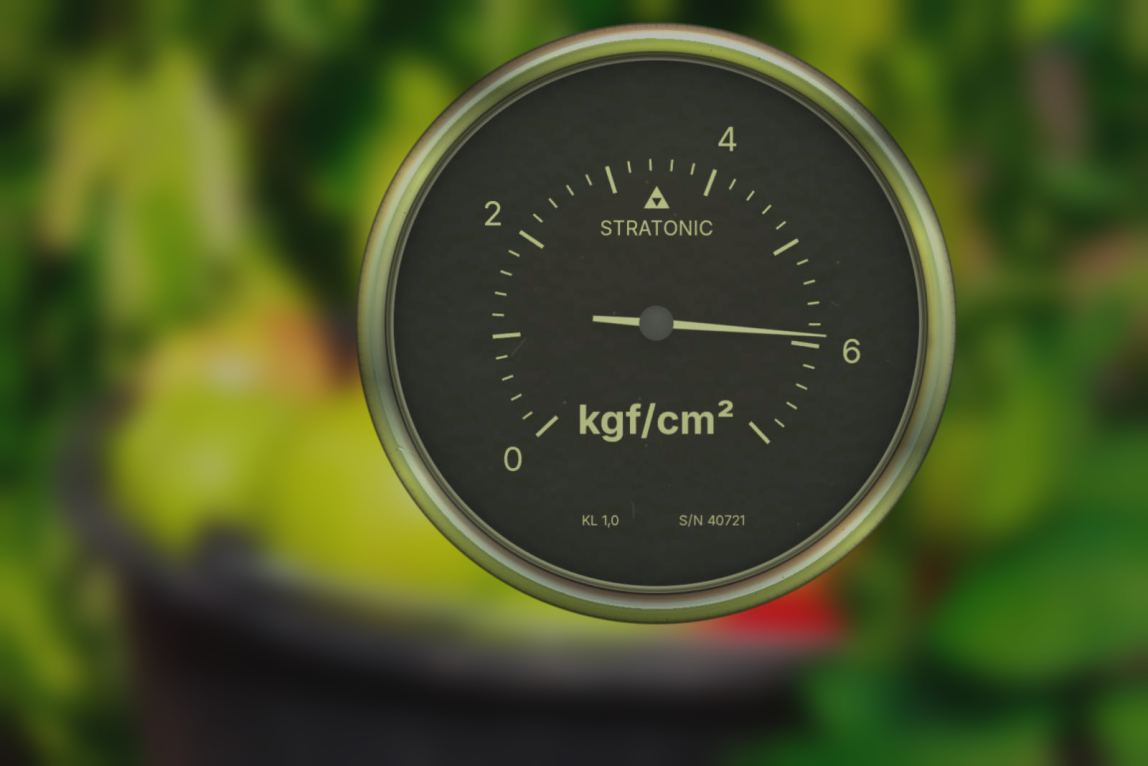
{"value": 5.9, "unit": "kg/cm²"}
